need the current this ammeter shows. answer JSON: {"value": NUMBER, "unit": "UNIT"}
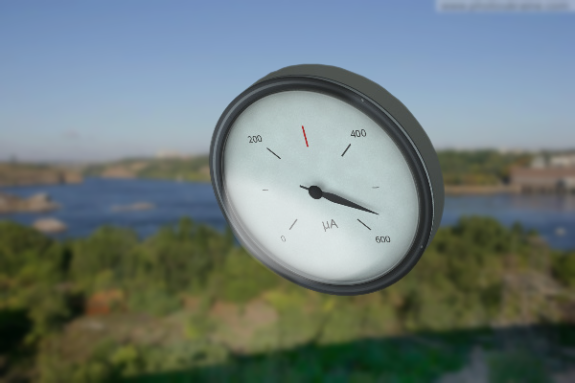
{"value": 550, "unit": "µA"}
